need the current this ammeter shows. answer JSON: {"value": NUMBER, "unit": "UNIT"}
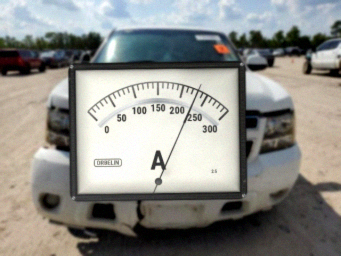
{"value": 230, "unit": "A"}
